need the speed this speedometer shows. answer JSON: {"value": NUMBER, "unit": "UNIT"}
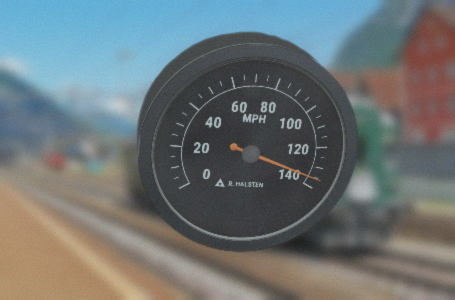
{"value": 135, "unit": "mph"}
